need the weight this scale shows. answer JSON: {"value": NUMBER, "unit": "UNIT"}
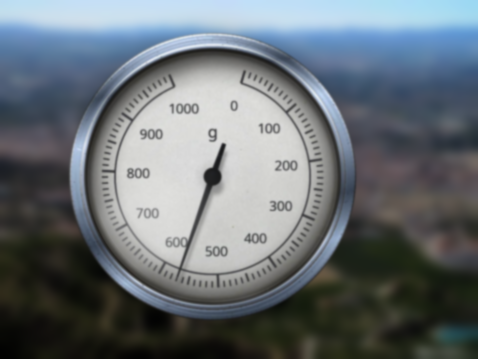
{"value": 570, "unit": "g"}
